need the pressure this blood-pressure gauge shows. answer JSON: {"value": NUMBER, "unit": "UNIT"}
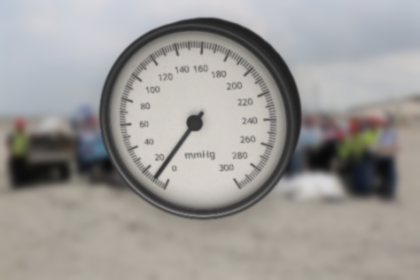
{"value": 10, "unit": "mmHg"}
